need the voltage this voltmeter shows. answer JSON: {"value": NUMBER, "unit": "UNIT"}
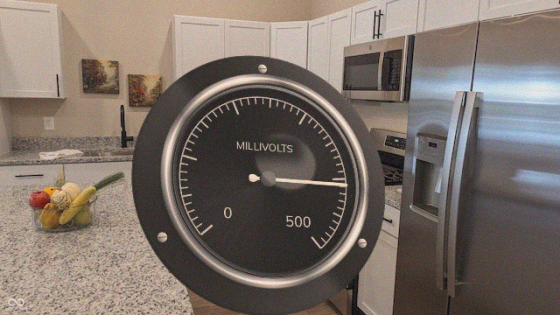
{"value": 410, "unit": "mV"}
